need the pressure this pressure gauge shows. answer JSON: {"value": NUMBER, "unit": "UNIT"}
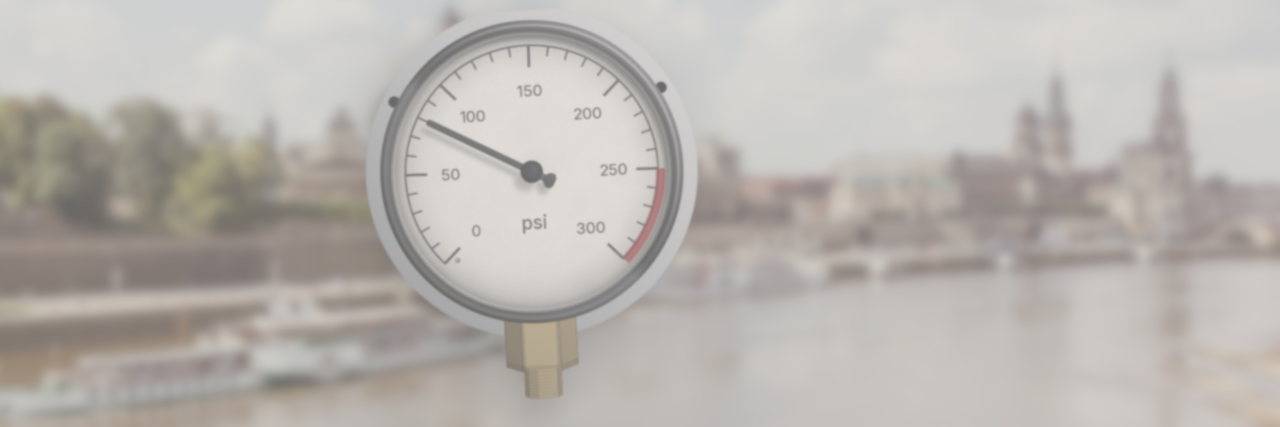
{"value": 80, "unit": "psi"}
